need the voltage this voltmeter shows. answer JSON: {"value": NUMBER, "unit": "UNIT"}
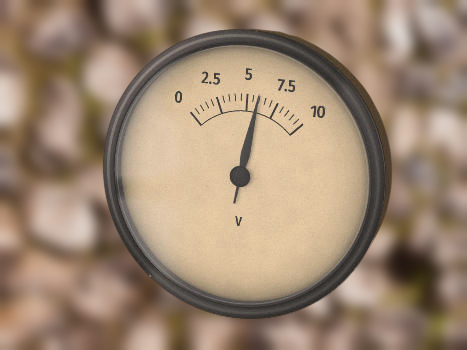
{"value": 6, "unit": "V"}
